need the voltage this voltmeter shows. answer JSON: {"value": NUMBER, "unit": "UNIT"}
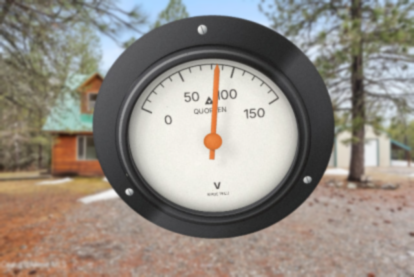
{"value": 85, "unit": "V"}
